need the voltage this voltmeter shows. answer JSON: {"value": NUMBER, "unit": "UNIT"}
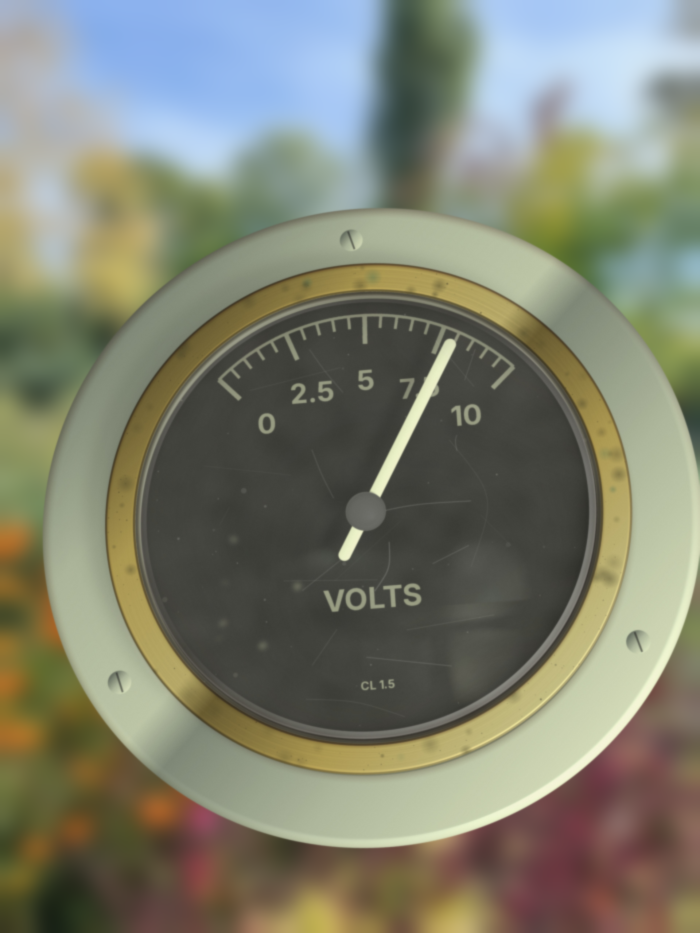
{"value": 8, "unit": "V"}
